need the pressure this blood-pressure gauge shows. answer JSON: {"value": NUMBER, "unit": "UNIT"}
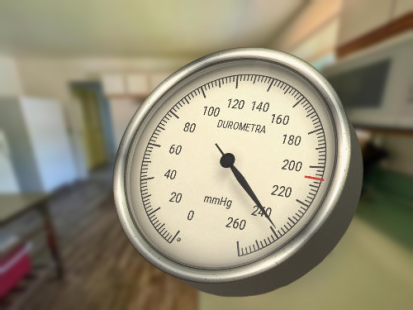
{"value": 238, "unit": "mmHg"}
